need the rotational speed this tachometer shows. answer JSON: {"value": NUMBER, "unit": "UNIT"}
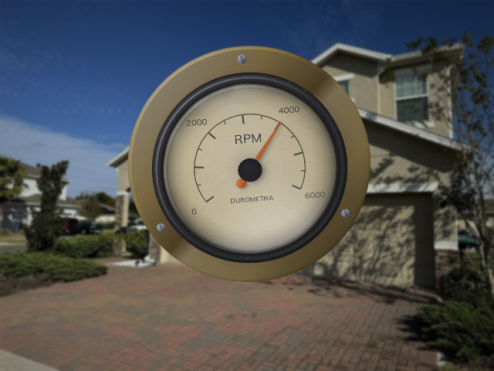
{"value": 4000, "unit": "rpm"}
